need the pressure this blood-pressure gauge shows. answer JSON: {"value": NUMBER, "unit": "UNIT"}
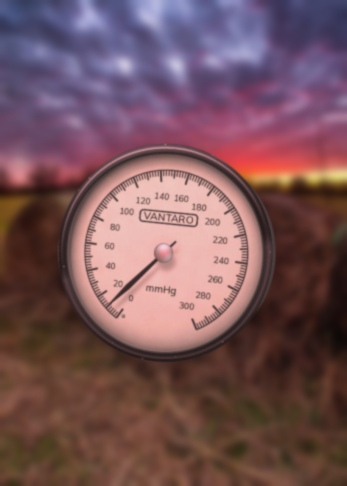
{"value": 10, "unit": "mmHg"}
